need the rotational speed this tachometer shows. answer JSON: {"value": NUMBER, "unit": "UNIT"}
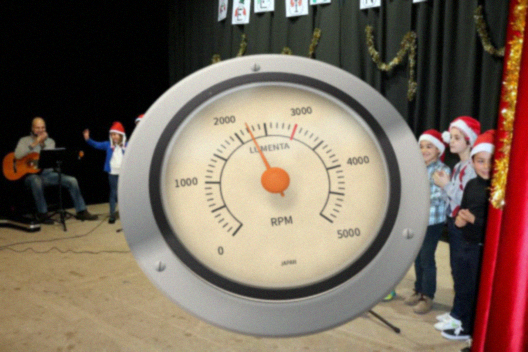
{"value": 2200, "unit": "rpm"}
